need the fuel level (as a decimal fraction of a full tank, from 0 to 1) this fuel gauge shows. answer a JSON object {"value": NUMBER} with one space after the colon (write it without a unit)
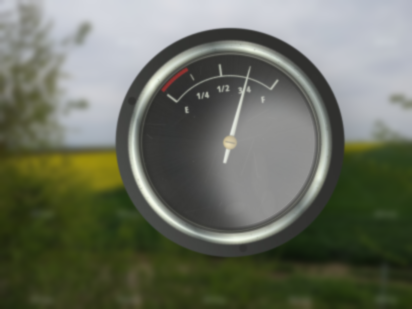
{"value": 0.75}
